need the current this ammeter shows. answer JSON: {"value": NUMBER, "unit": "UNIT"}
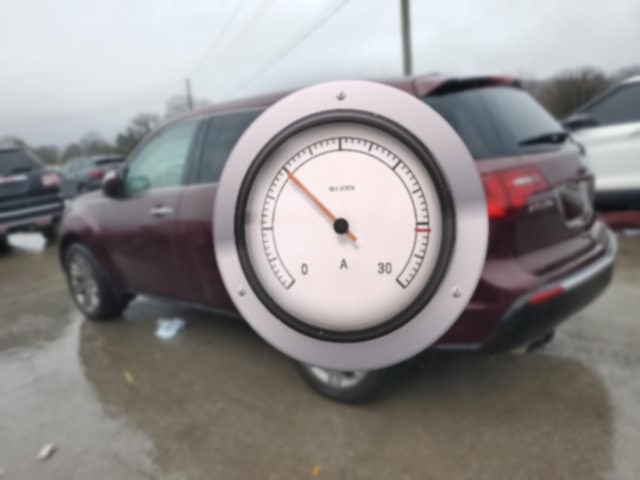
{"value": 10, "unit": "A"}
